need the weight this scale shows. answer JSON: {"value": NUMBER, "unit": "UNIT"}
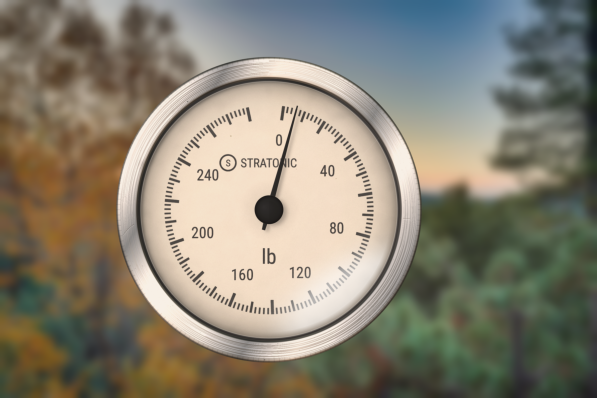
{"value": 6, "unit": "lb"}
